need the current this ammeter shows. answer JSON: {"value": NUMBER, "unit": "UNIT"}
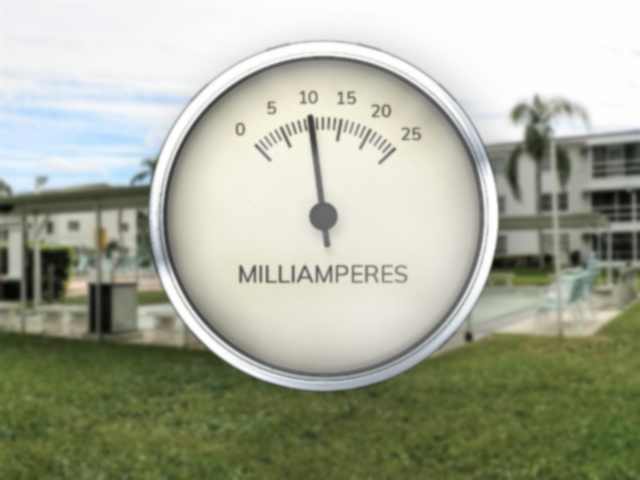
{"value": 10, "unit": "mA"}
